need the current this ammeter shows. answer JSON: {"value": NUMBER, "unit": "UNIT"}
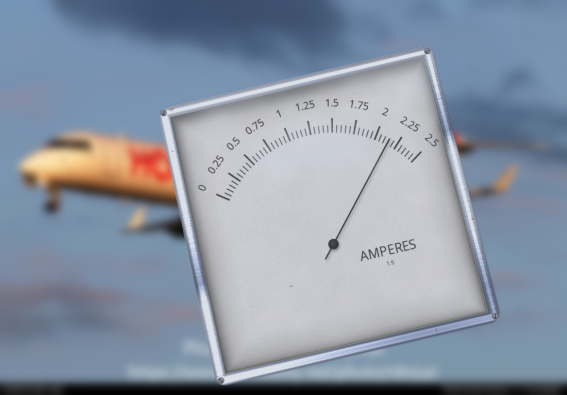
{"value": 2.15, "unit": "A"}
